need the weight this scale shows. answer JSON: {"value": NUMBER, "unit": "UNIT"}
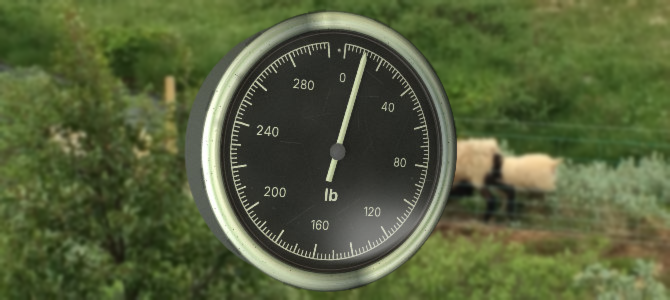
{"value": 10, "unit": "lb"}
